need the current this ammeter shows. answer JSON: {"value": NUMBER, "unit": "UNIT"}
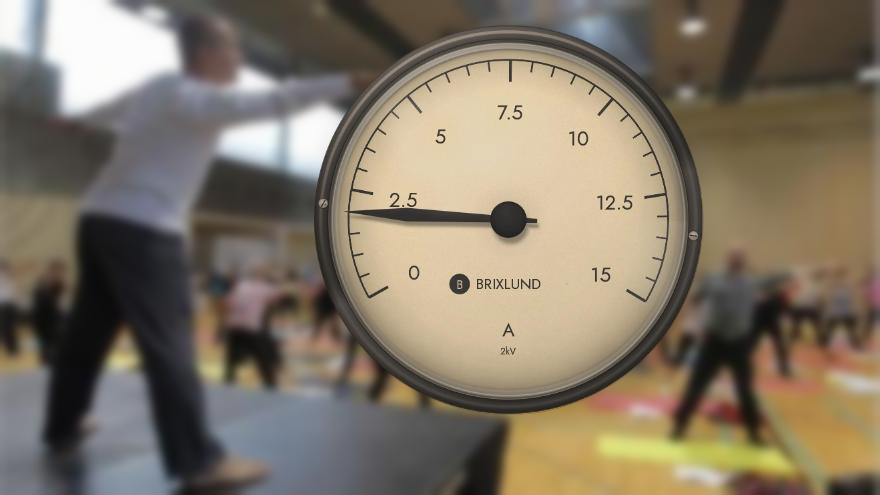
{"value": 2, "unit": "A"}
